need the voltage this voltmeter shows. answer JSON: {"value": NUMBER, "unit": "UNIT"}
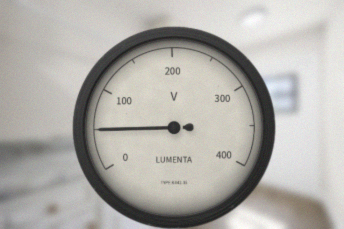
{"value": 50, "unit": "V"}
